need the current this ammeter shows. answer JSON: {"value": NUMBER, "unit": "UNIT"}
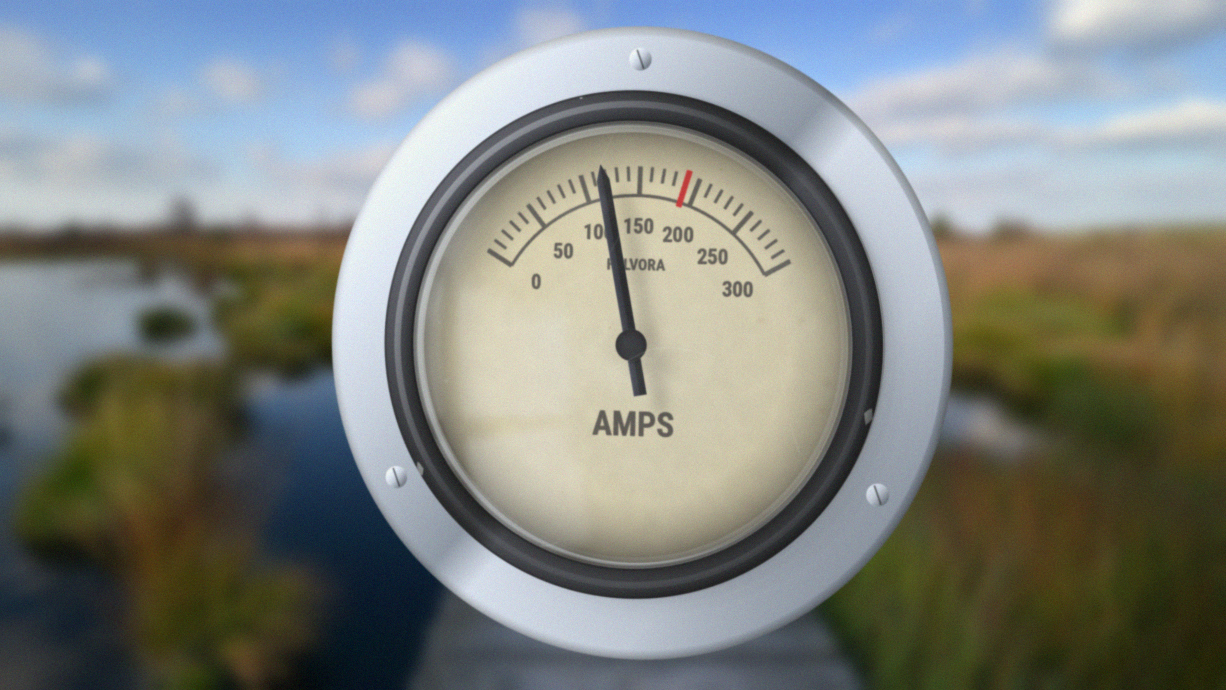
{"value": 120, "unit": "A"}
